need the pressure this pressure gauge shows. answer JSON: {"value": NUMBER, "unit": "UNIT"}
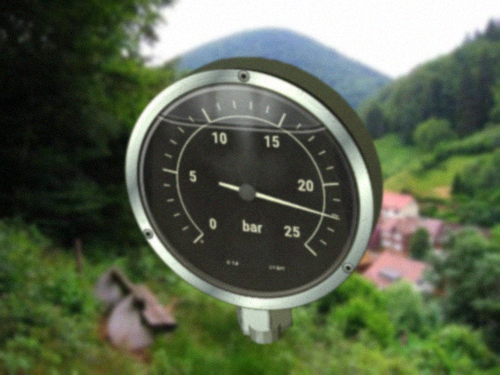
{"value": 22, "unit": "bar"}
